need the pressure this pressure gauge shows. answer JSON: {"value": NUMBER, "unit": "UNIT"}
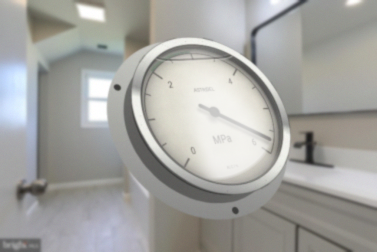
{"value": 5.75, "unit": "MPa"}
